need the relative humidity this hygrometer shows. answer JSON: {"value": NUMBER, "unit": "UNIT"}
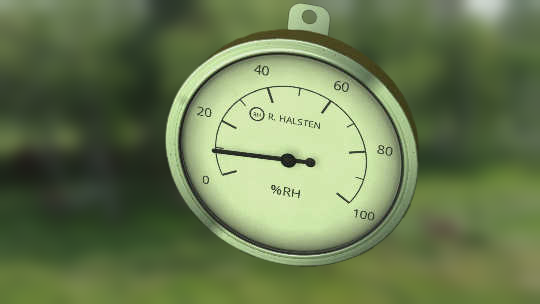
{"value": 10, "unit": "%"}
